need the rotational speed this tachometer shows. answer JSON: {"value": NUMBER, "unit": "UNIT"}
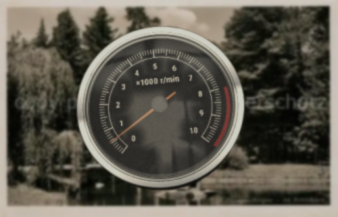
{"value": 500, "unit": "rpm"}
